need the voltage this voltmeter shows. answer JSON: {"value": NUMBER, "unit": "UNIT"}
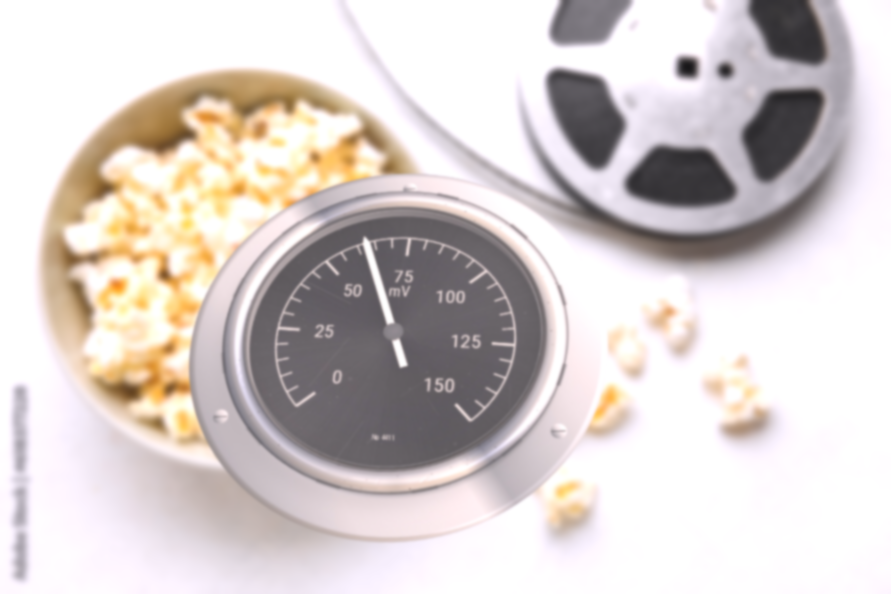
{"value": 62.5, "unit": "mV"}
